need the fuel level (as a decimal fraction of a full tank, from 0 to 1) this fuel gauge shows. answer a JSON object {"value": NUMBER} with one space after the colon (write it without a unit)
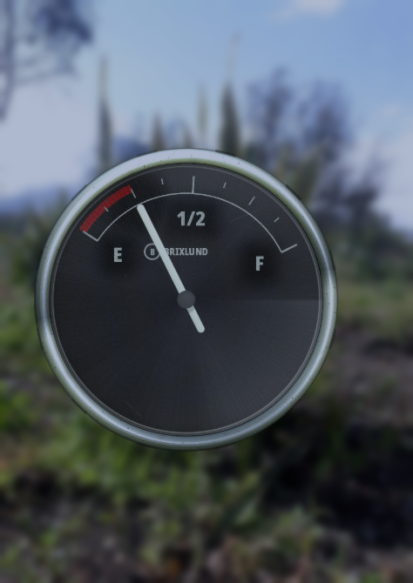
{"value": 0.25}
